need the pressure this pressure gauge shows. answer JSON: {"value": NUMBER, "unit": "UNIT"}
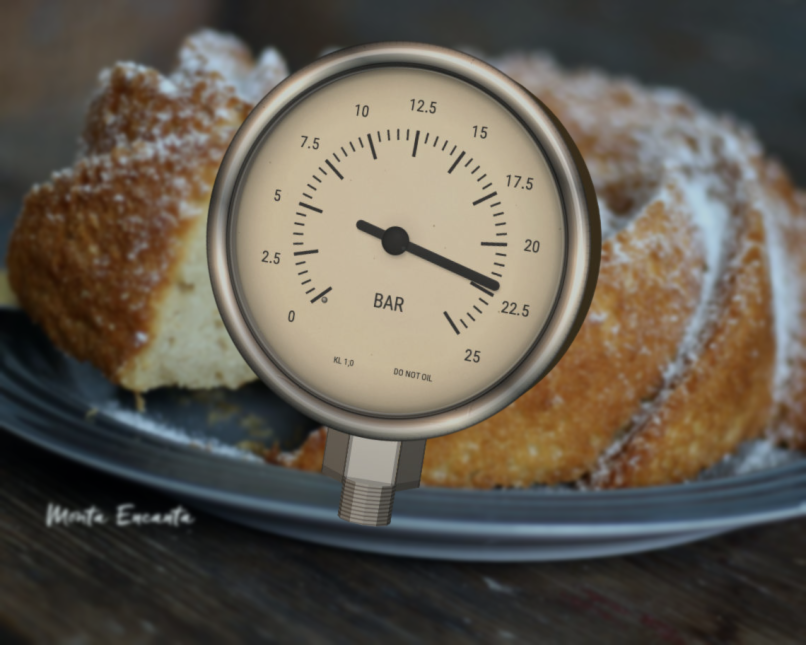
{"value": 22, "unit": "bar"}
